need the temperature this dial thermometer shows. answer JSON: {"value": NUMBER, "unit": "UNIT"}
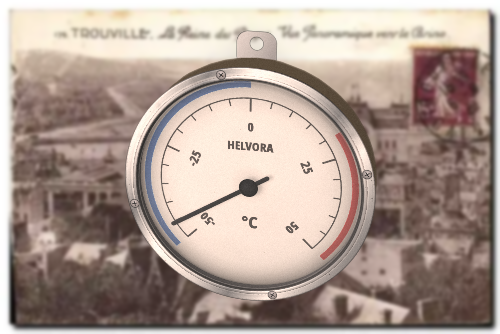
{"value": -45, "unit": "°C"}
